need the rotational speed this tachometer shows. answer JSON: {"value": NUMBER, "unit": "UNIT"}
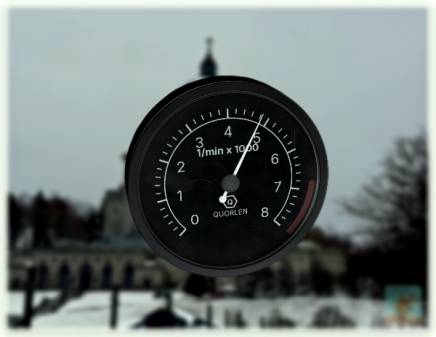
{"value": 4800, "unit": "rpm"}
